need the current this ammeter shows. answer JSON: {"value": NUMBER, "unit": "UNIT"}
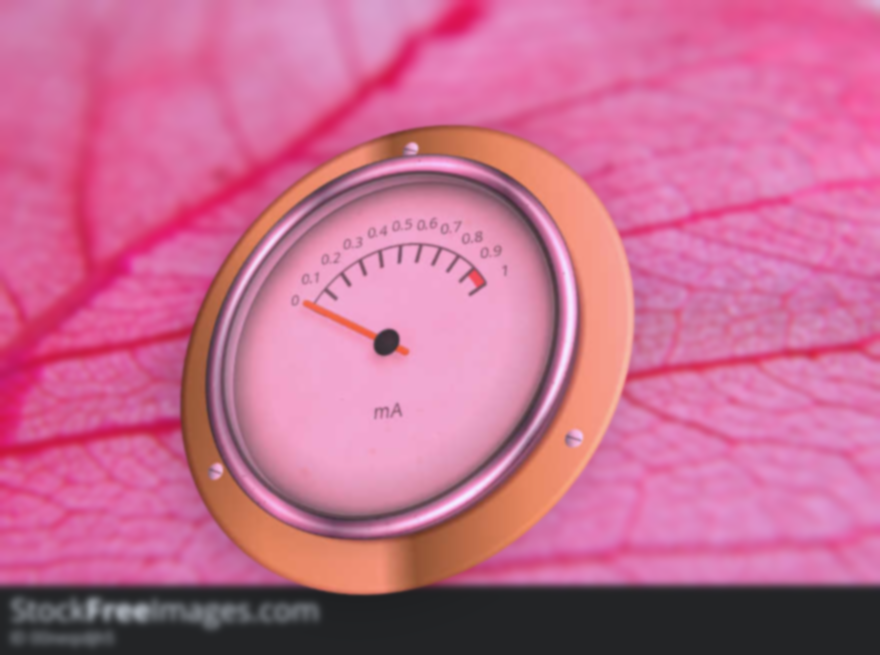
{"value": 0, "unit": "mA"}
